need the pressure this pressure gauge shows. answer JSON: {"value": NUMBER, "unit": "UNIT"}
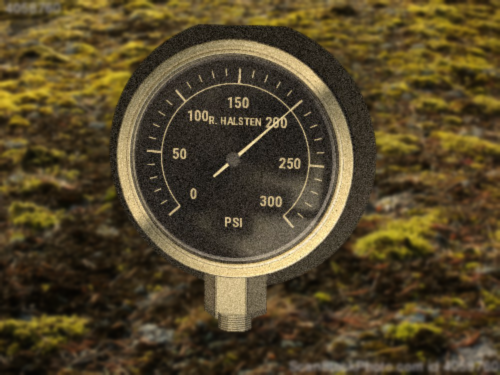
{"value": 200, "unit": "psi"}
